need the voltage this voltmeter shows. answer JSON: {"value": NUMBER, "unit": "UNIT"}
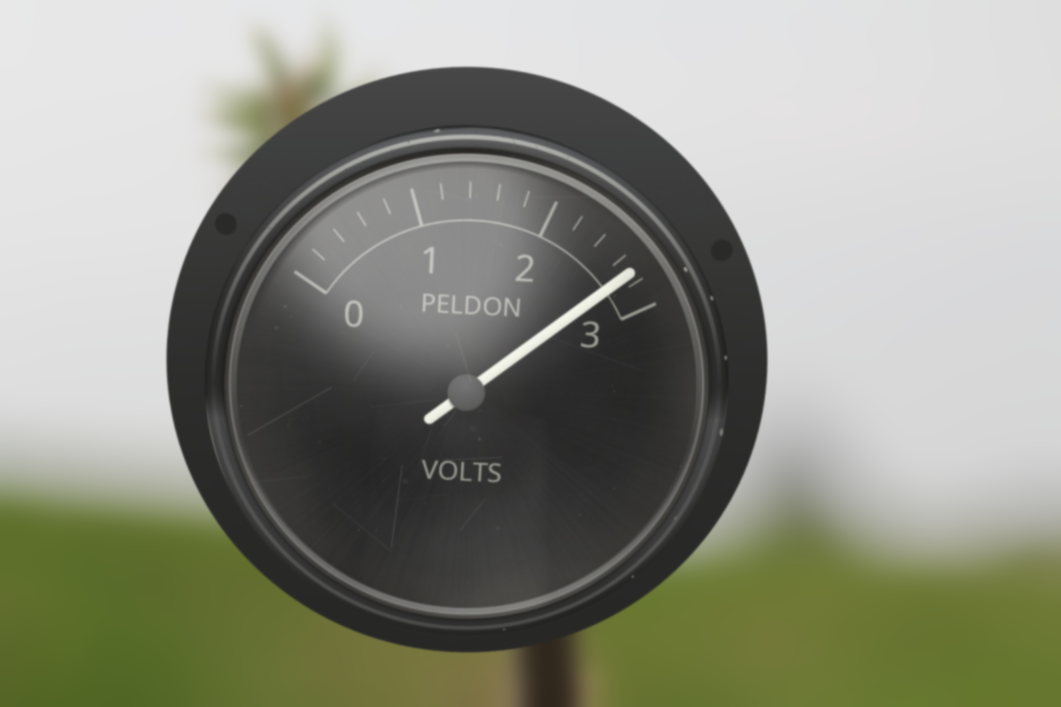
{"value": 2.7, "unit": "V"}
